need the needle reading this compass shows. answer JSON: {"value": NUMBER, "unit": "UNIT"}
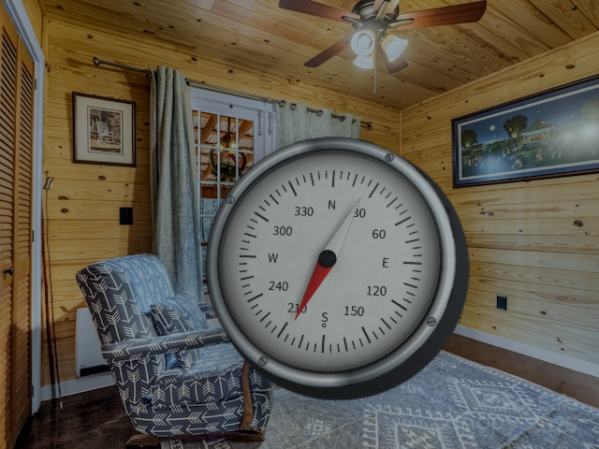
{"value": 205, "unit": "°"}
